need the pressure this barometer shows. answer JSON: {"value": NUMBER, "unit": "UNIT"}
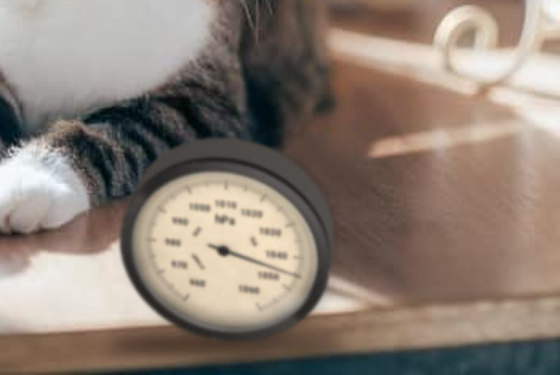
{"value": 1045, "unit": "hPa"}
